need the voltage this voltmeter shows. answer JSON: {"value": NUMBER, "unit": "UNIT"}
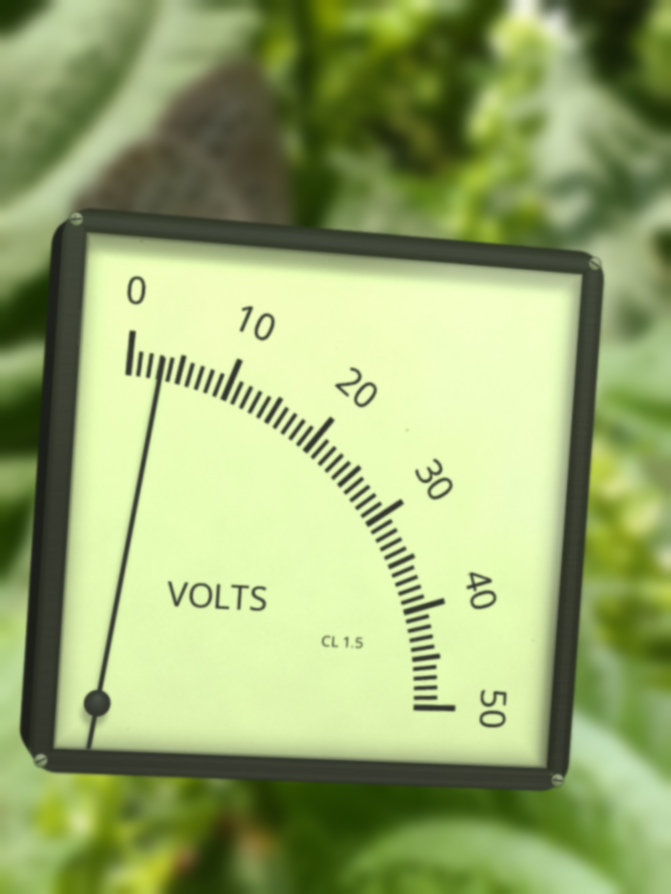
{"value": 3, "unit": "V"}
